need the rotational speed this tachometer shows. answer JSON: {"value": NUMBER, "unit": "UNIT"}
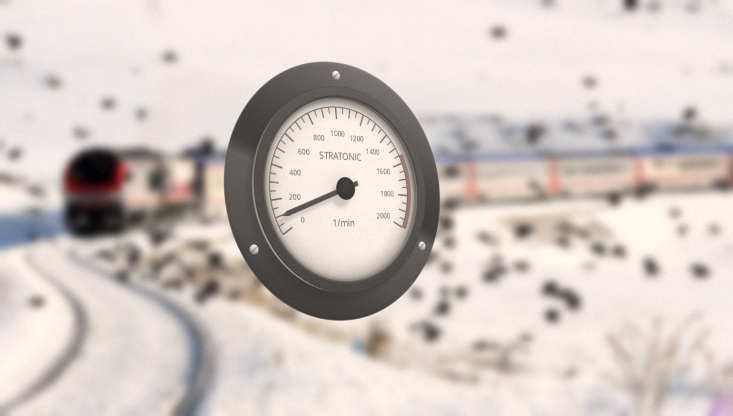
{"value": 100, "unit": "rpm"}
